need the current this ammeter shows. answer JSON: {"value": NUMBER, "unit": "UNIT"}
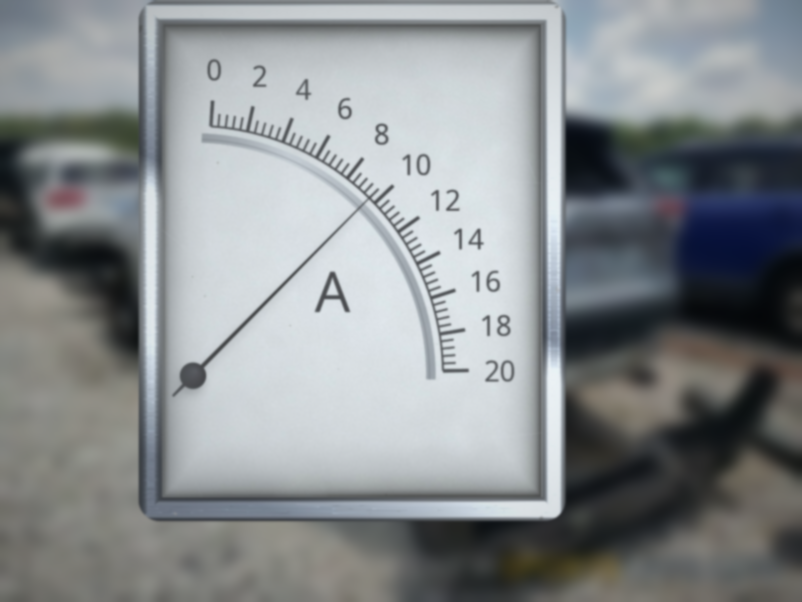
{"value": 9.6, "unit": "A"}
